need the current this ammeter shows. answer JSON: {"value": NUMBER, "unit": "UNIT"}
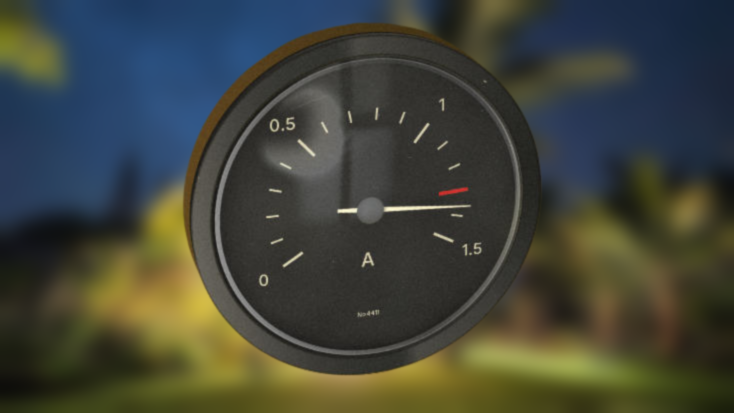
{"value": 1.35, "unit": "A"}
